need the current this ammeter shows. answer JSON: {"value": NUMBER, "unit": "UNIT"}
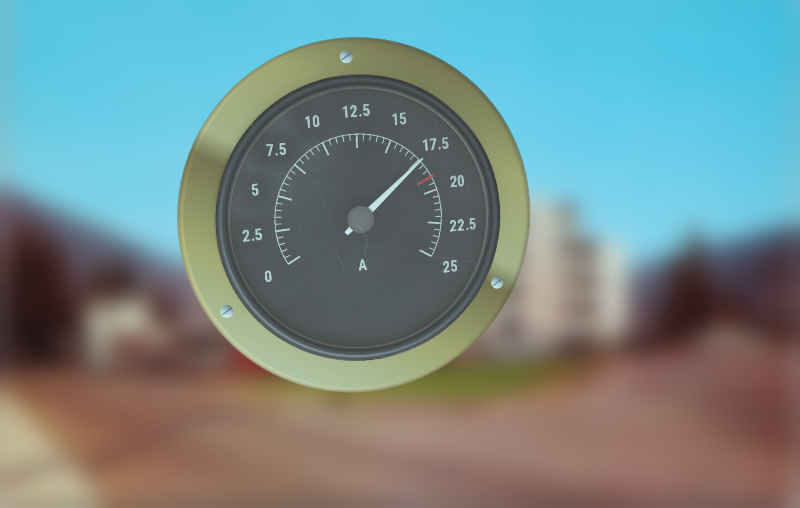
{"value": 17.5, "unit": "A"}
